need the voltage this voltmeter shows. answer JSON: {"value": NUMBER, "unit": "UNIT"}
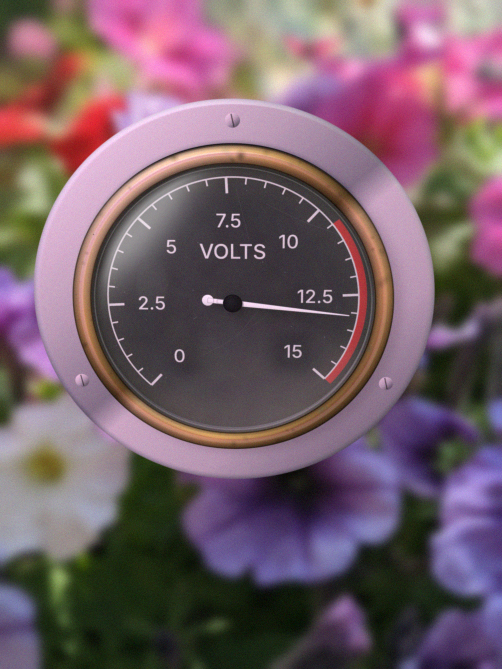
{"value": 13, "unit": "V"}
